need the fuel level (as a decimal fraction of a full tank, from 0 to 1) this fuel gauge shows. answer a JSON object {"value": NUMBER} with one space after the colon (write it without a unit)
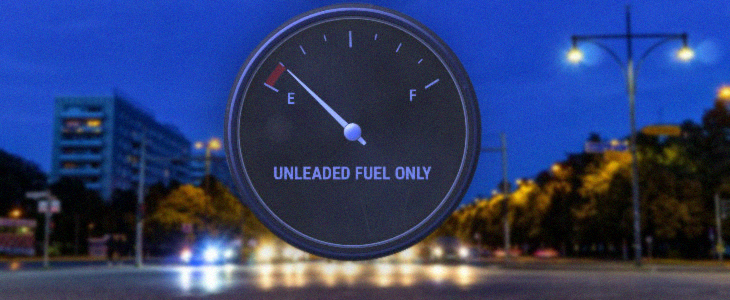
{"value": 0.125}
